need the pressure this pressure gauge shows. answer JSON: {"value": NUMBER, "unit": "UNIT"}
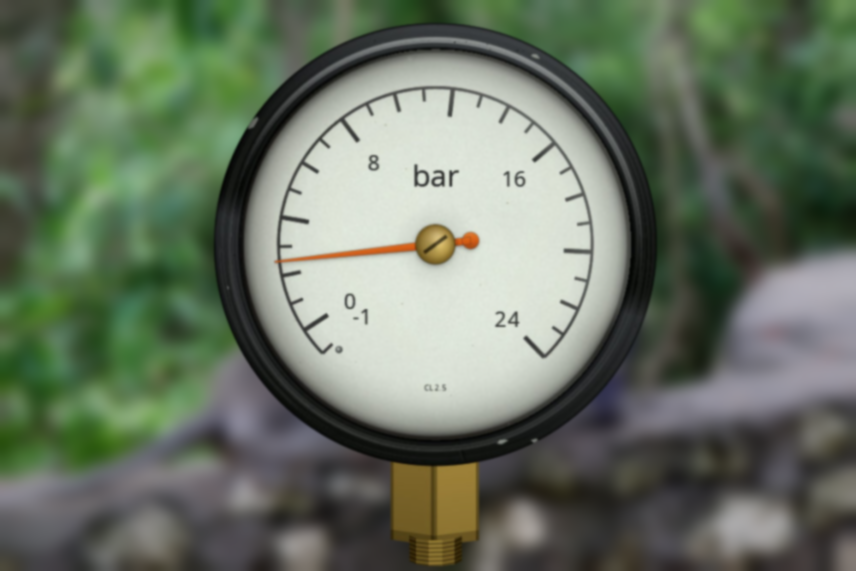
{"value": 2.5, "unit": "bar"}
